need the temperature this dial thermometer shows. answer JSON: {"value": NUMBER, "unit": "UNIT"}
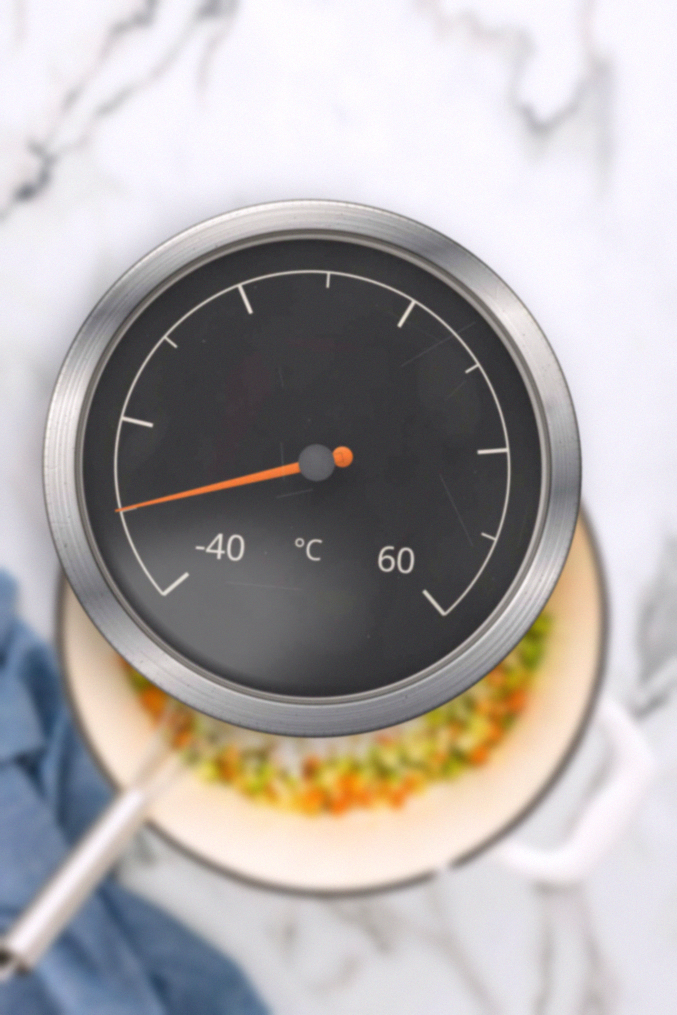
{"value": -30, "unit": "°C"}
